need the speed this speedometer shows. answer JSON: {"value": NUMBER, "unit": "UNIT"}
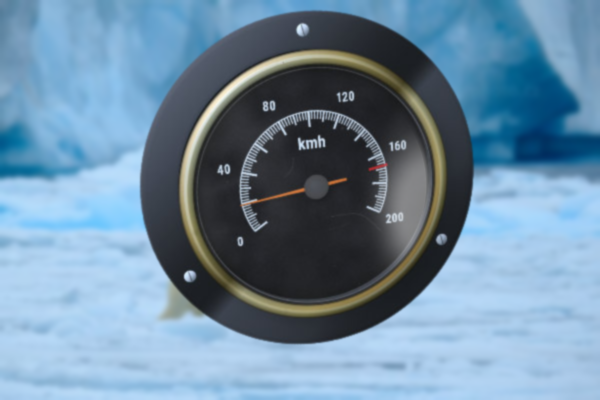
{"value": 20, "unit": "km/h"}
